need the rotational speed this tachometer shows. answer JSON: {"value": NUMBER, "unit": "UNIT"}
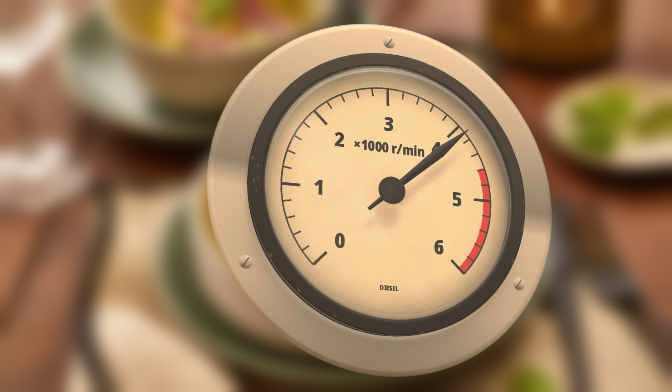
{"value": 4100, "unit": "rpm"}
